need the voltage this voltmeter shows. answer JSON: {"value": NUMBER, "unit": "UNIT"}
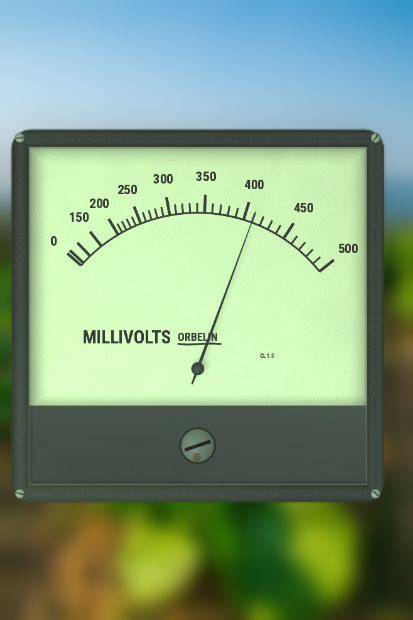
{"value": 410, "unit": "mV"}
